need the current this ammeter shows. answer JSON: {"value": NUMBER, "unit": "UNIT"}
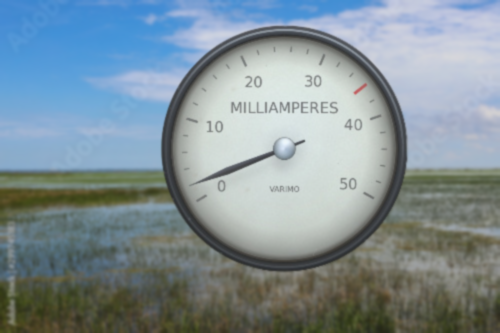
{"value": 2, "unit": "mA"}
